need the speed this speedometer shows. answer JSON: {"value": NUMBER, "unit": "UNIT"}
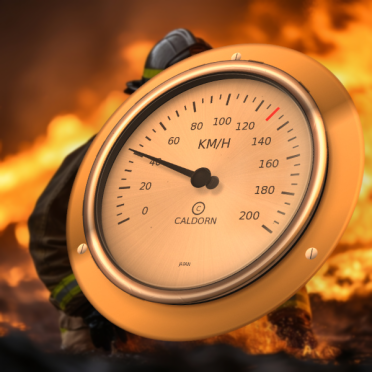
{"value": 40, "unit": "km/h"}
